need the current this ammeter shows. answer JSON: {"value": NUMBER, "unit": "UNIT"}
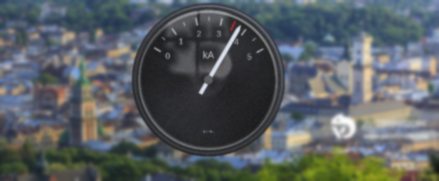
{"value": 3.75, "unit": "kA"}
